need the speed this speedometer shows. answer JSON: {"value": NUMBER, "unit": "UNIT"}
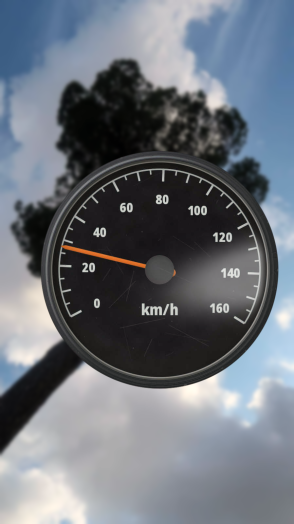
{"value": 27.5, "unit": "km/h"}
